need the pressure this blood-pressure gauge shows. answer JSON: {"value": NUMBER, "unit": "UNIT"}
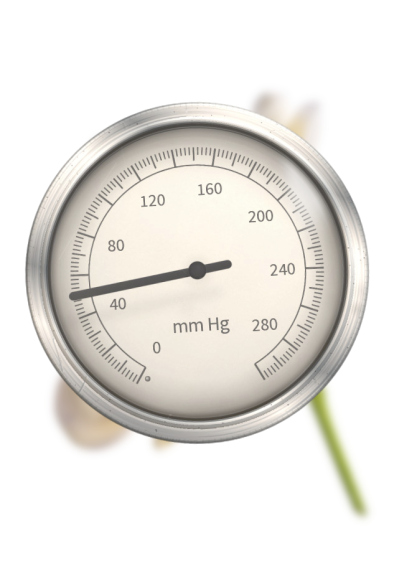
{"value": 50, "unit": "mmHg"}
